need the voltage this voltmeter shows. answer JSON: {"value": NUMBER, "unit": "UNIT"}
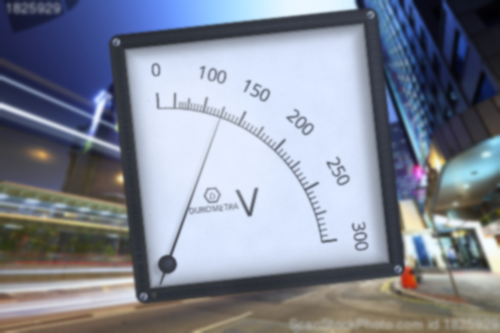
{"value": 125, "unit": "V"}
